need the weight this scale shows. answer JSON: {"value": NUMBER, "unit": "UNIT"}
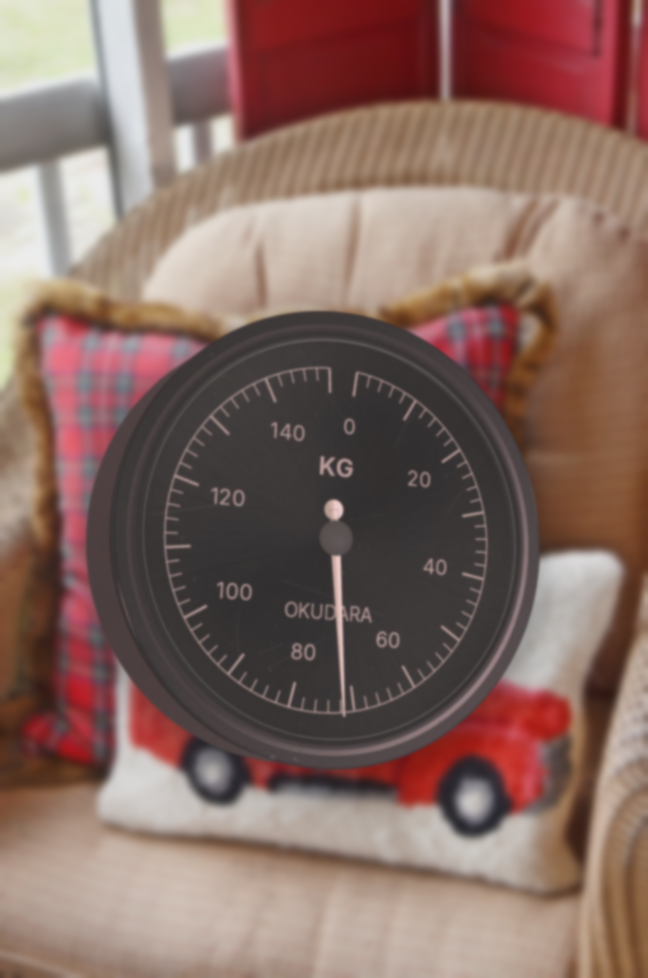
{"value": 72, "unit": "kg"}
